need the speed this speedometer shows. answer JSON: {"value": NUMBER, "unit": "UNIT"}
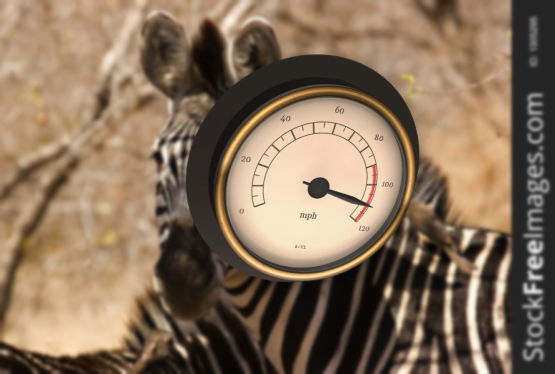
{"value": 110, "unit": "mph"}
